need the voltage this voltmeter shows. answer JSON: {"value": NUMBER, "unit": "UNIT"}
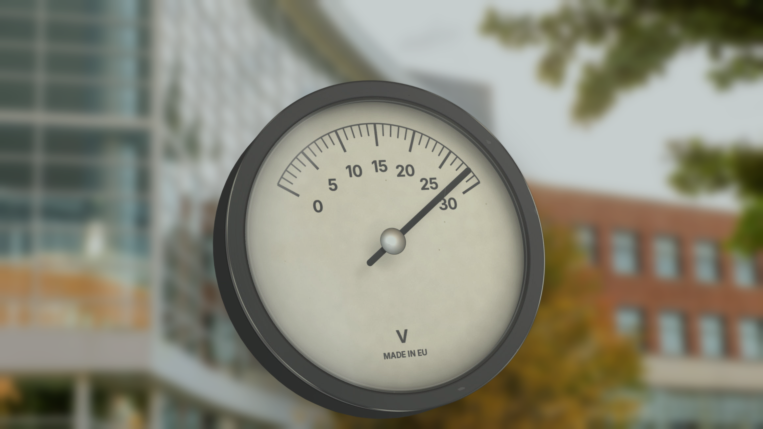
{"value": 28, "unit": "V"}
